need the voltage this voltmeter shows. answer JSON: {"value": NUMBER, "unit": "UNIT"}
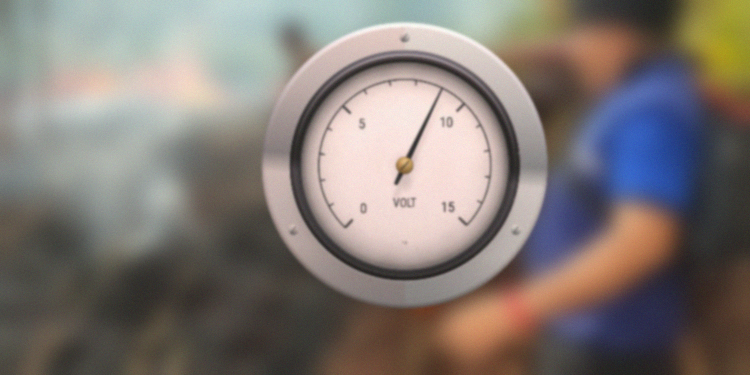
{"value": 9, "unit": "V"}
